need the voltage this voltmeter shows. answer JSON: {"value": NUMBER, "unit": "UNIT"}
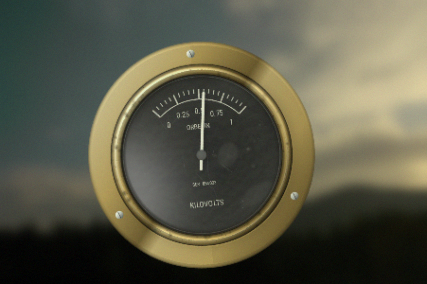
{"value": 0.55, "unit": "kV"}
